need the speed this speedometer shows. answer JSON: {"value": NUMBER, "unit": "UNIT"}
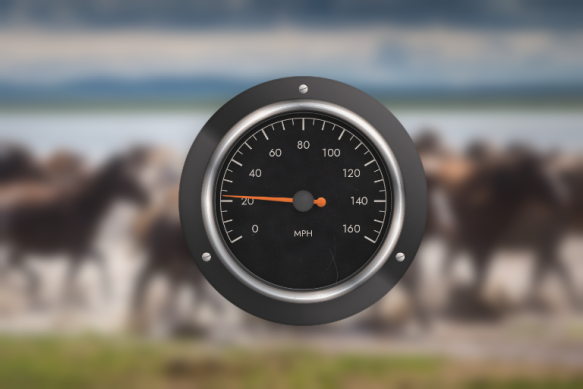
{"value": 22.5, "unit": "mph"}
